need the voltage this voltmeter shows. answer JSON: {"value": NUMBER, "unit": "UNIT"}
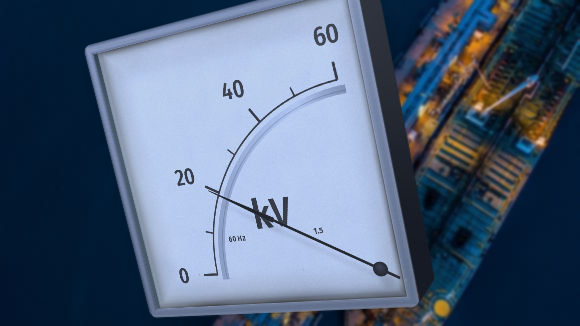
{"value": 20, "unit": "kV"}
